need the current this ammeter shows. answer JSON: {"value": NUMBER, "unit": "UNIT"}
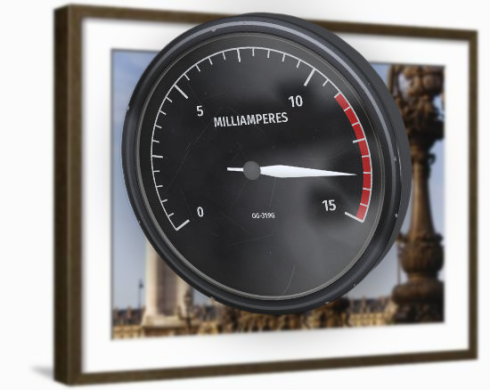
{"value": 13.5, "unit": "mA"}
